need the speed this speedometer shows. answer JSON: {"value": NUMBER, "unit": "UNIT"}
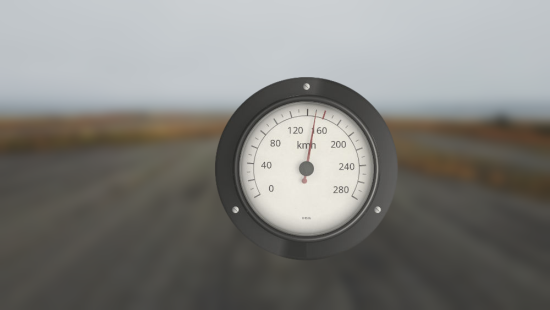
{"value": 150, "unit": "km/h"}
